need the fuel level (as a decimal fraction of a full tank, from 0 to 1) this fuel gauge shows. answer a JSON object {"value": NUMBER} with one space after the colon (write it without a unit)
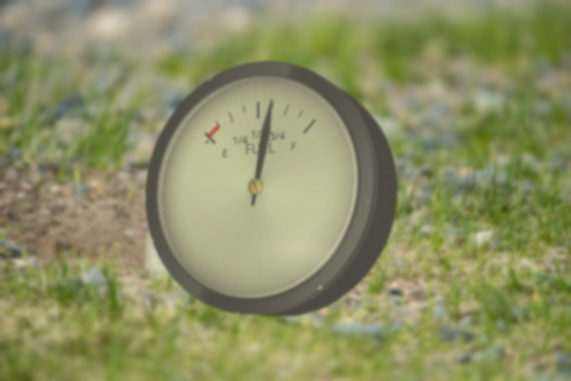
{"value": 0.625}
